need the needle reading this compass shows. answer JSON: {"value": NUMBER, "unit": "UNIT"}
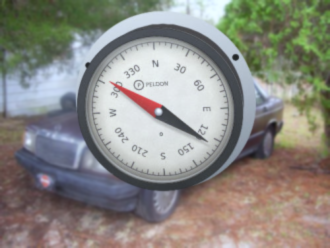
{"value": 305, "unit": "°"}
